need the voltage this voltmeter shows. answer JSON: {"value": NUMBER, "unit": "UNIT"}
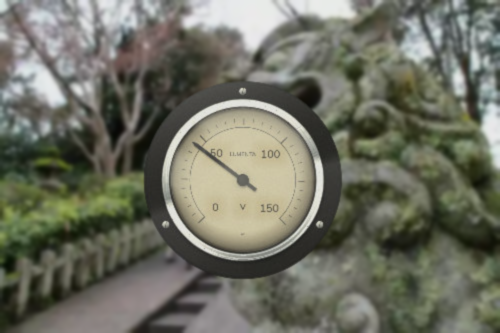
{"value": 45, "unit": "V"}
